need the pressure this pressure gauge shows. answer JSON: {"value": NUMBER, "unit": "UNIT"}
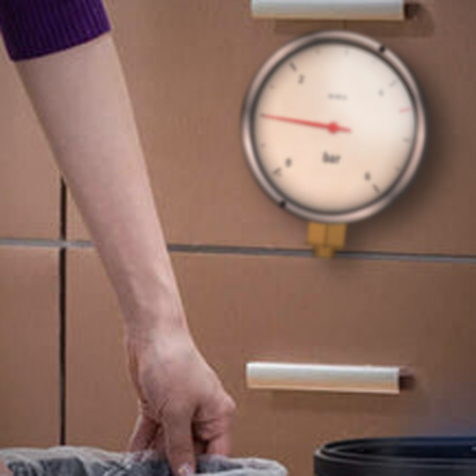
{"value": 1, "unit": "bar"}
